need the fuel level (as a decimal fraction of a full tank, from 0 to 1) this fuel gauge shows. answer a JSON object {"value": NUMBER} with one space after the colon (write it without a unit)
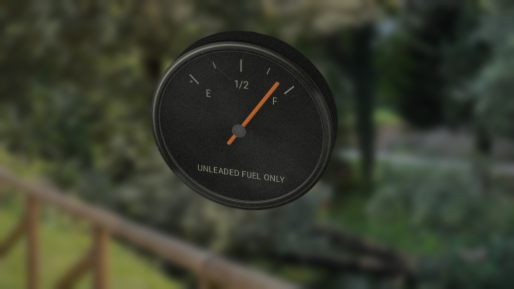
{"value": 0.875}
